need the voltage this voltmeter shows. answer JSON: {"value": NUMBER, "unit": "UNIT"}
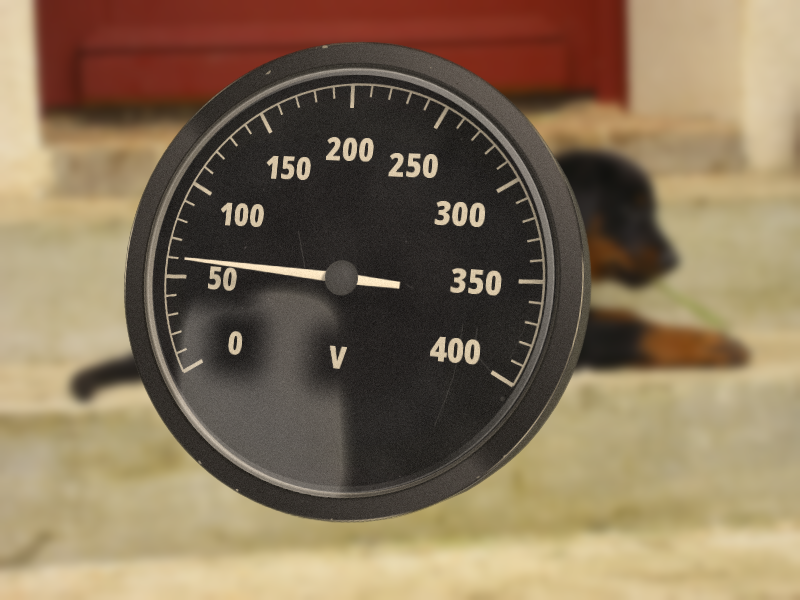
{"value": 60, "unit": "V"}
